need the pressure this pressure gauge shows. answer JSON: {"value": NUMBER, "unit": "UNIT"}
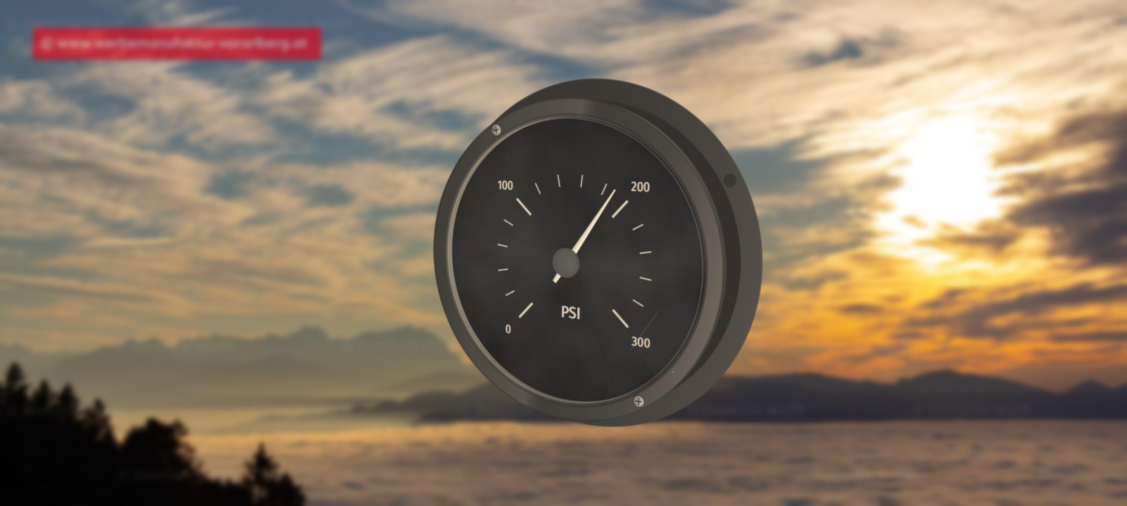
{"value": 190, "unit": "psi"}
